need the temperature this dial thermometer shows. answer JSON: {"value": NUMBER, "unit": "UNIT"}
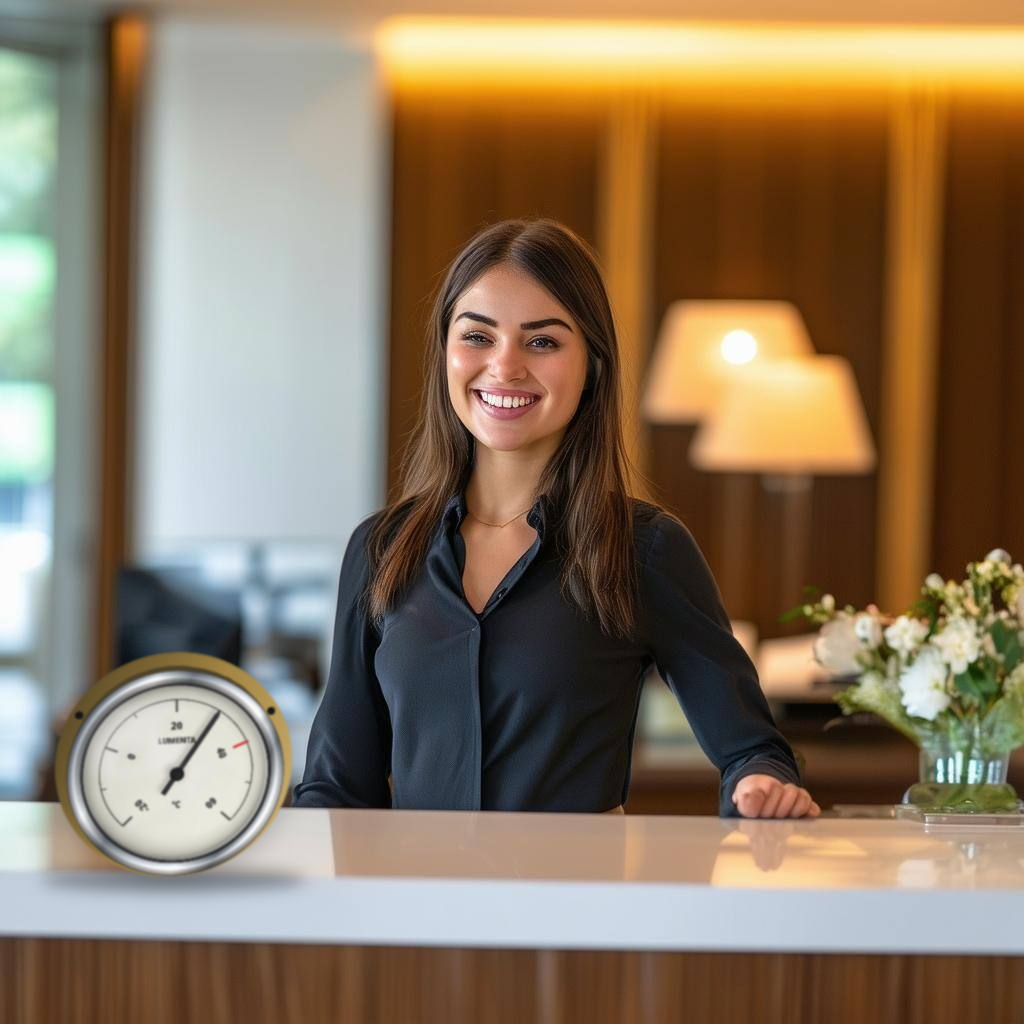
{"value": 30, "unit": "°C"}
